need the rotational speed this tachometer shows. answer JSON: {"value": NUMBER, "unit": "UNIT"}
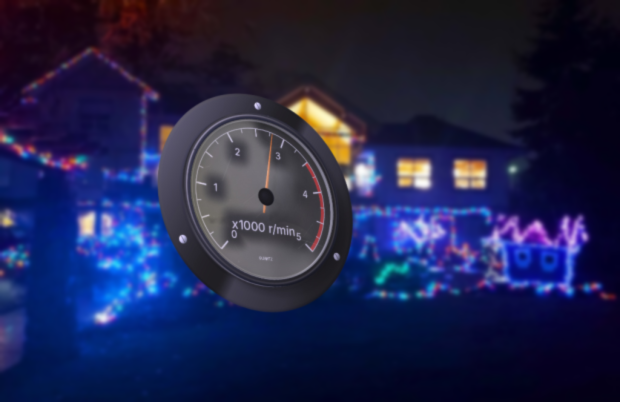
{"value": 2750, "unit": "rpm"}
